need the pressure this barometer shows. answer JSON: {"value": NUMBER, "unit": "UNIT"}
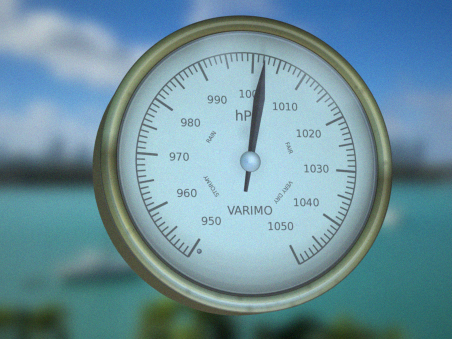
{"value": 1002, "unit": "hPa"}
